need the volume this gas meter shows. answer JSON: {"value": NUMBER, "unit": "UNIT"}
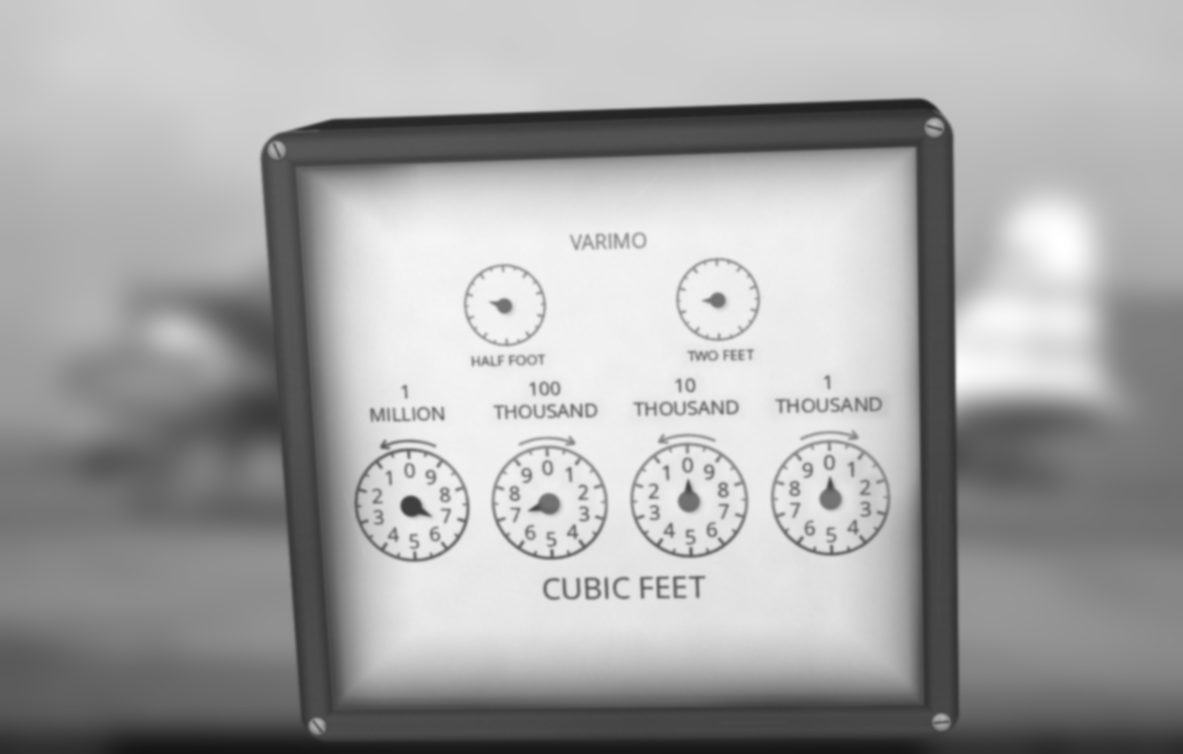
{"value": 670000, "unit": "ft³"}
